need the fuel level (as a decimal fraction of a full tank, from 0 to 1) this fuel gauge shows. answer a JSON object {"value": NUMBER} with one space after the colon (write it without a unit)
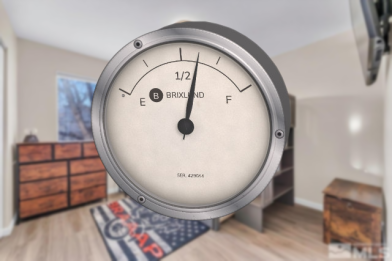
{"value": 0.625}
